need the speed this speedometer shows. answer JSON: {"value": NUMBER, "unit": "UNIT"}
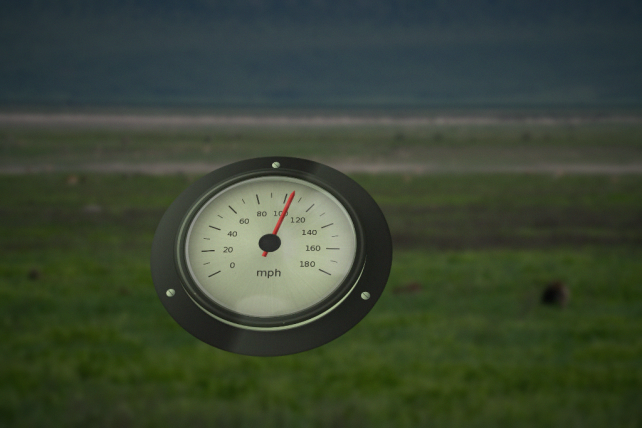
{"value": 105, "unit": "mph"}
